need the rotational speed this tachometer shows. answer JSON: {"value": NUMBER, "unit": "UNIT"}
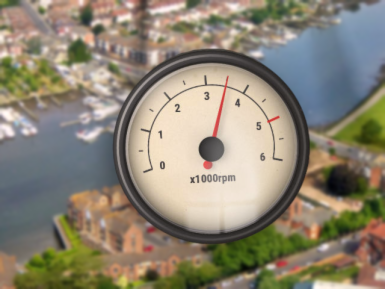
{"value": 3500, "unit": "rpm"}
